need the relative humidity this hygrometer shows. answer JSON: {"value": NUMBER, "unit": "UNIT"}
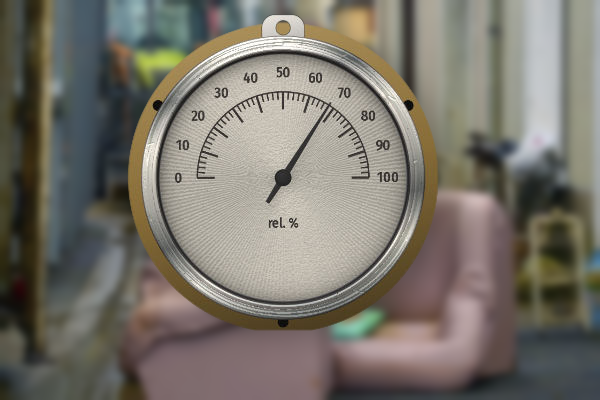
{"value": 68, "unit": "%"}
